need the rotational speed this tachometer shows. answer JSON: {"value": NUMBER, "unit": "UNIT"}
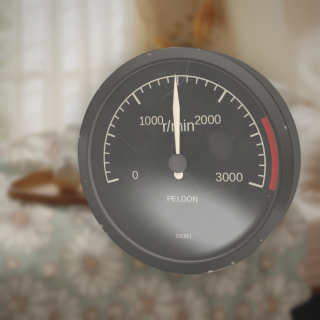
{"value": 1500, "unit": "rpm"}
